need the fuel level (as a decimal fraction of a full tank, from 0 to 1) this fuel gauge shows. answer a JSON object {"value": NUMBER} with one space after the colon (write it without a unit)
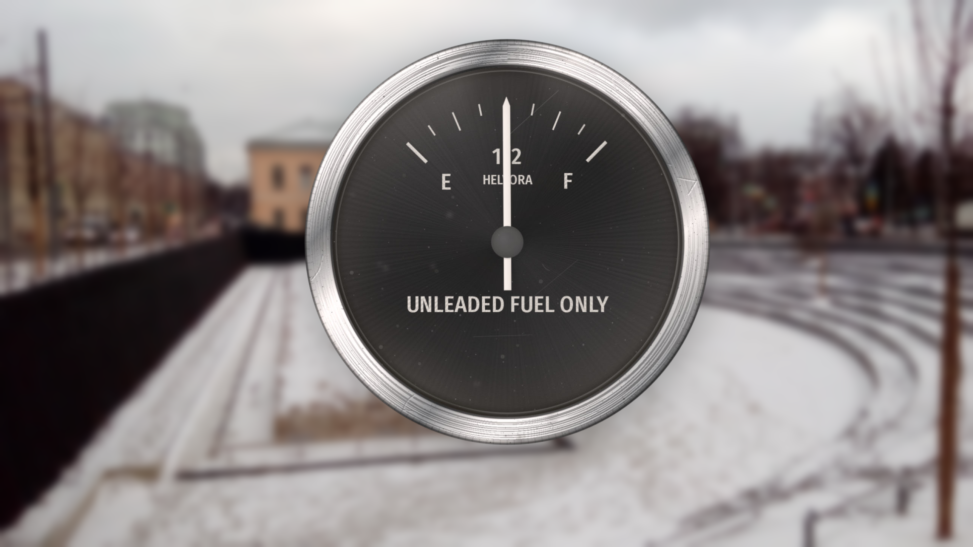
{"value": 0.5}
